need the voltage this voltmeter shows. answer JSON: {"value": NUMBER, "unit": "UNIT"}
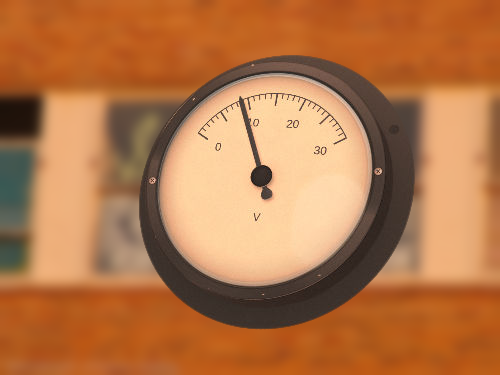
{"value": 9, "unit": "V"}
